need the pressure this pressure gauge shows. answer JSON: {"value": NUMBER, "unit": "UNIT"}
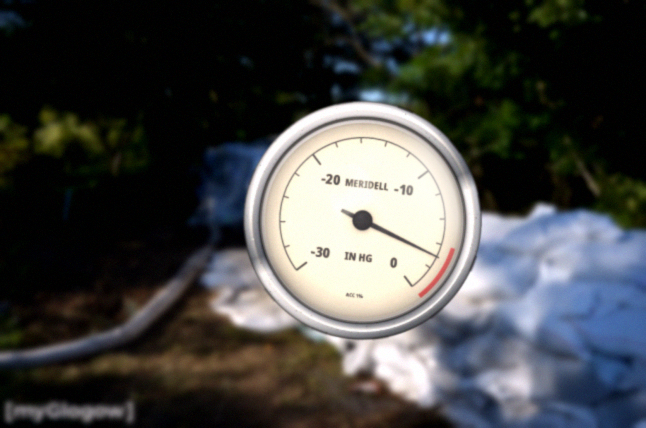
{"value": -3, "unit": "inHg"}
